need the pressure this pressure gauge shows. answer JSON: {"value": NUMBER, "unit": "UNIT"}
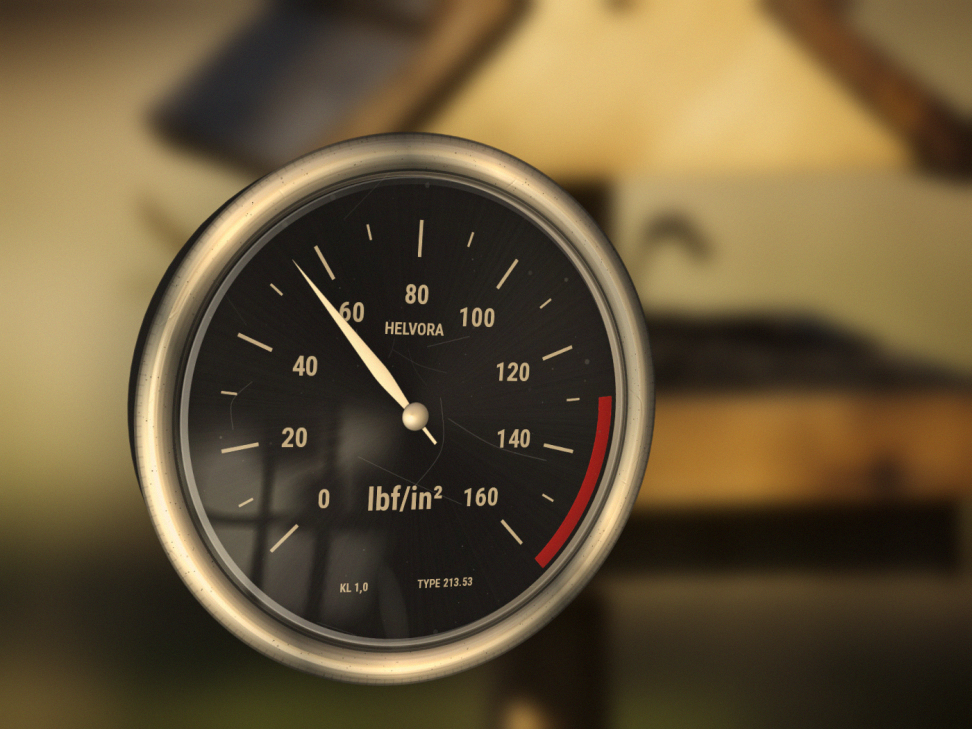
{"value": 55, "unit": "psi"}
